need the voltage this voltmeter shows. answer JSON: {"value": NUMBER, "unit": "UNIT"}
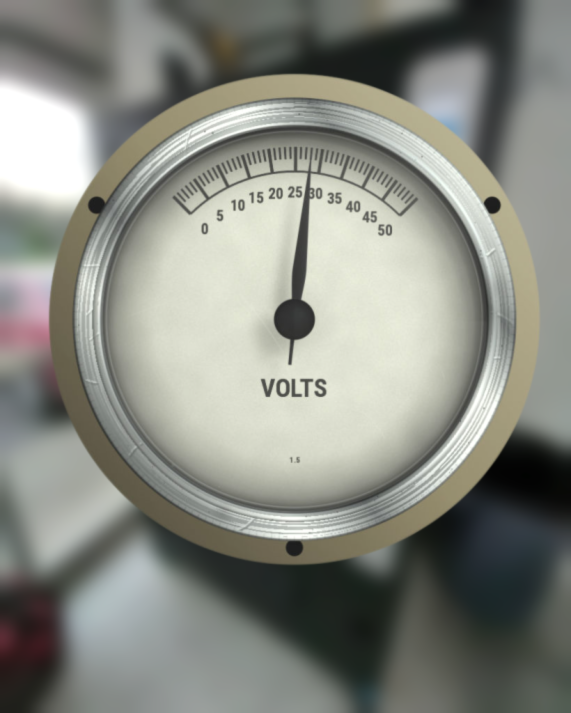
{"value": 28, "unit": "V"}
